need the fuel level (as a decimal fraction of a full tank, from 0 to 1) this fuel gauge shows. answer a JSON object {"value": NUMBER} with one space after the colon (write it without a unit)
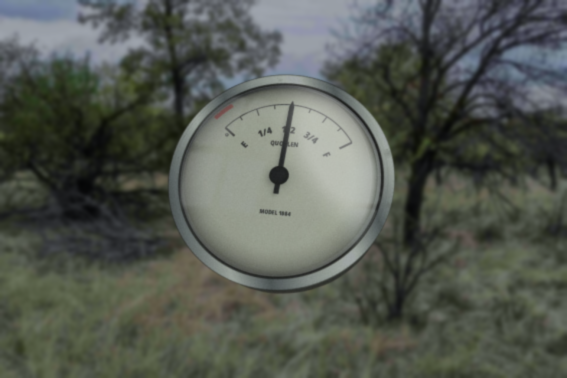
{"value": 0.5}
